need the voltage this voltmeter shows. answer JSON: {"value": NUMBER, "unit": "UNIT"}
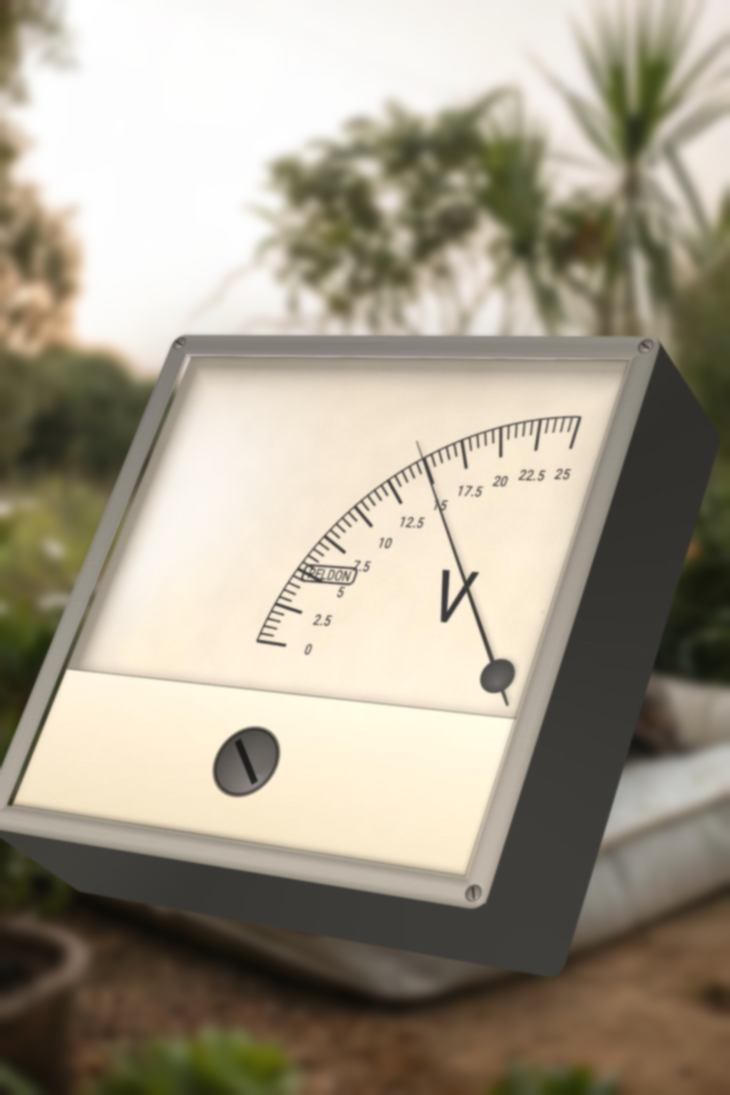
{"value": 15, "unit": "V"}
